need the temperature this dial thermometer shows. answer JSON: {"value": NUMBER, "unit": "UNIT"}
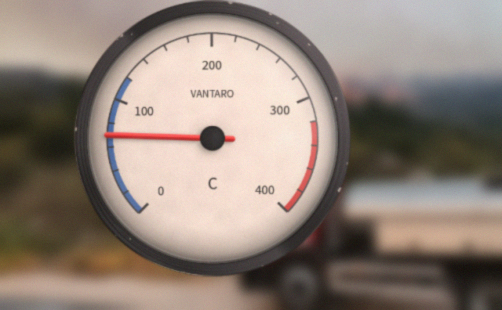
{"value": 70, "unit": "°C"}
